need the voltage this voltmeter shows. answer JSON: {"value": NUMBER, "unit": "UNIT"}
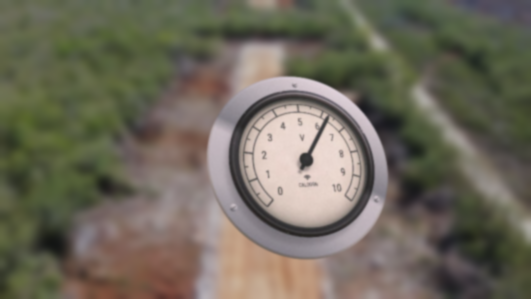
{"value": 6.25, "unit": "V"}
